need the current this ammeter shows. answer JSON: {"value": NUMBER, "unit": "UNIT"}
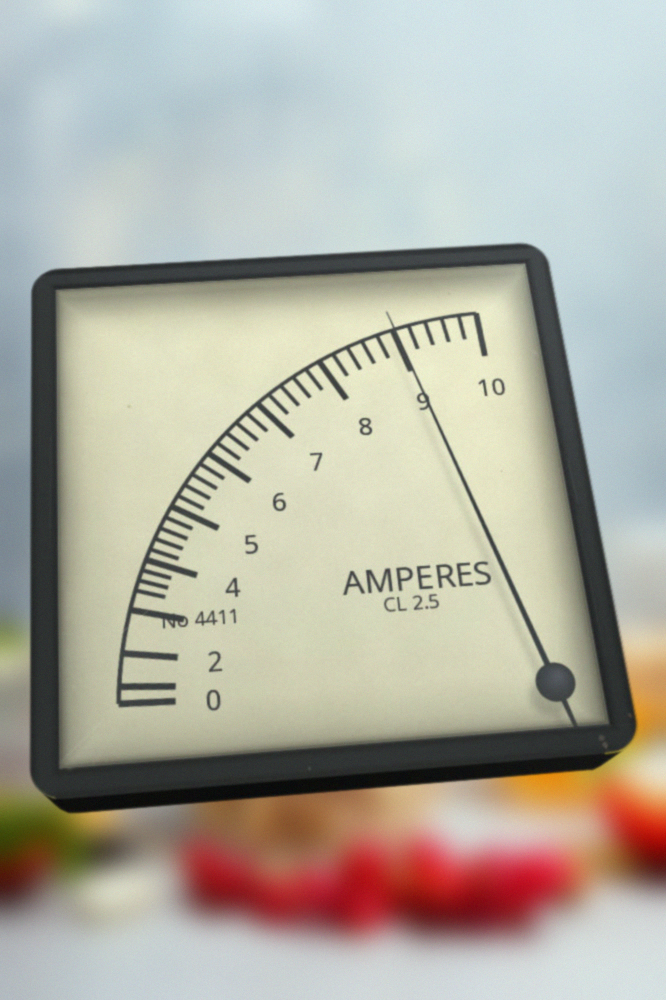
{"value": 9, "unit": "A"}
